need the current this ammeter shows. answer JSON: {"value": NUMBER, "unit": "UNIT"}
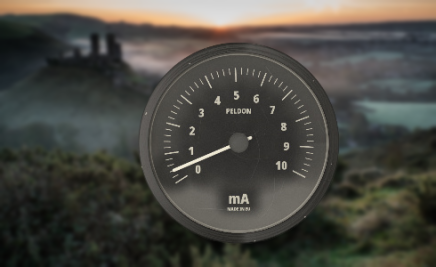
{"value": 0.4, "unit": "mA"}
